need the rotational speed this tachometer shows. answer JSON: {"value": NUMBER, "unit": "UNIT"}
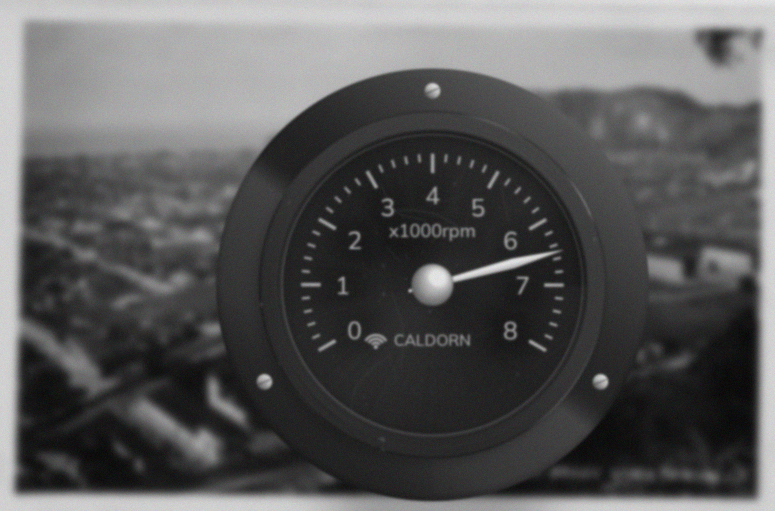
{"value": 6500, "unit": "rpm"}
